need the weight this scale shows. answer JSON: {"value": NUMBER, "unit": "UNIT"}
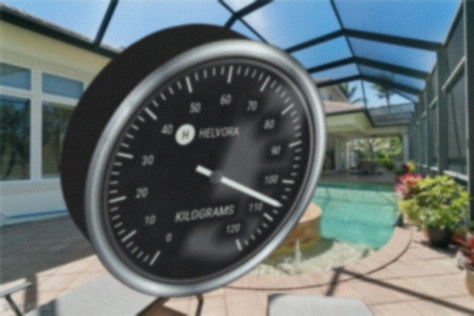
{"value": 106, "unit": "kg"}
